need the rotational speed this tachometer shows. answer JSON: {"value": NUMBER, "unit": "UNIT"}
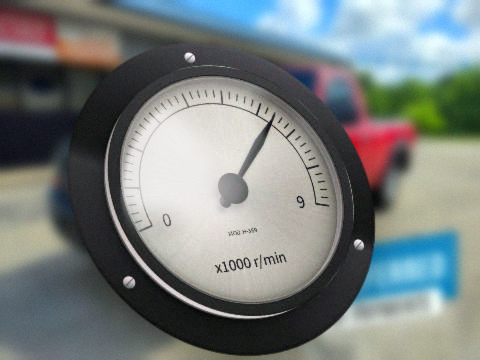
{"value": 6400, "unit": "rpm"}
